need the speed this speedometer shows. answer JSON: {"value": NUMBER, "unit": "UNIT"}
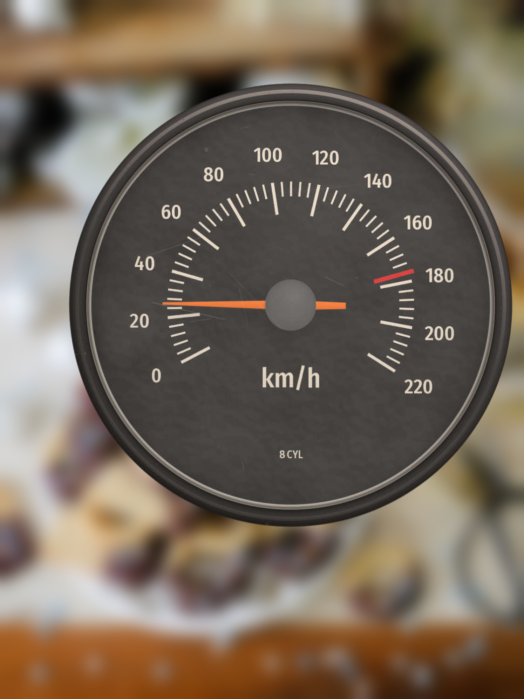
{"value": 26, "unit": "km/h"}
